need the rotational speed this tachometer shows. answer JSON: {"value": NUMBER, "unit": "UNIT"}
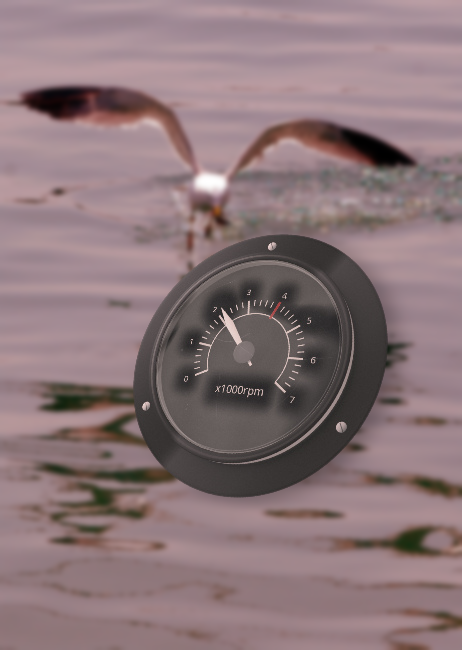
{"value": 2200, "unit": "rpm"}
